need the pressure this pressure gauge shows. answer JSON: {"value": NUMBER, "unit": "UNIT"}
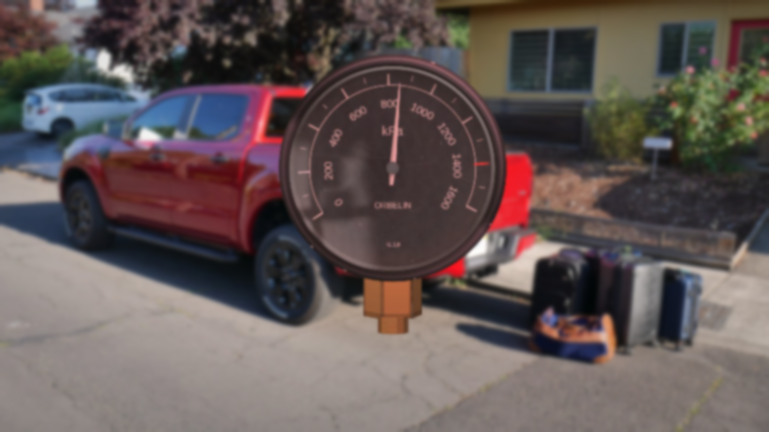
{"value": 850, "unit": "kPa"}
